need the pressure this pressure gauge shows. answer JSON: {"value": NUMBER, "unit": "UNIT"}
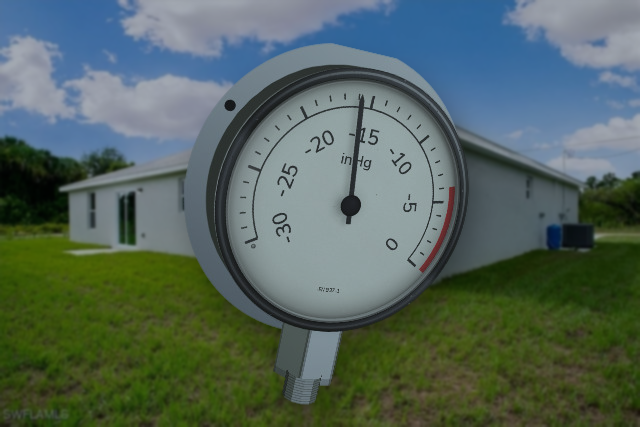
{"value": -16, "unit": "inHg"}
